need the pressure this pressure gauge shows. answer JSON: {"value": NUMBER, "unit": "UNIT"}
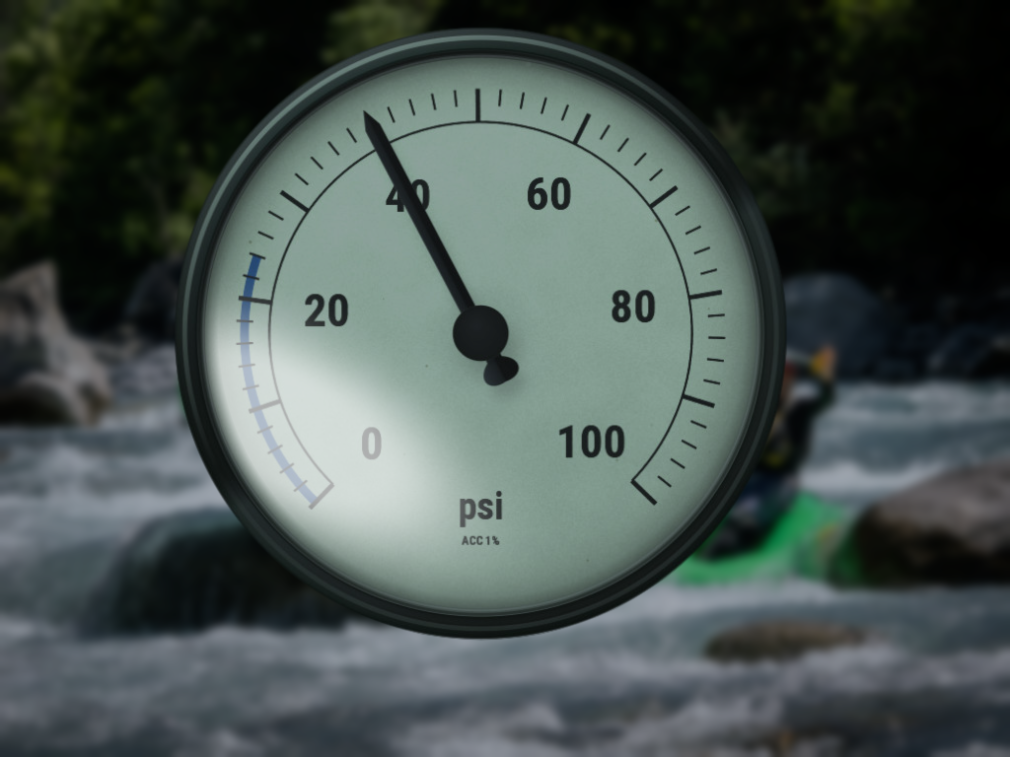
{"value": 40, "unit": "psi"}
